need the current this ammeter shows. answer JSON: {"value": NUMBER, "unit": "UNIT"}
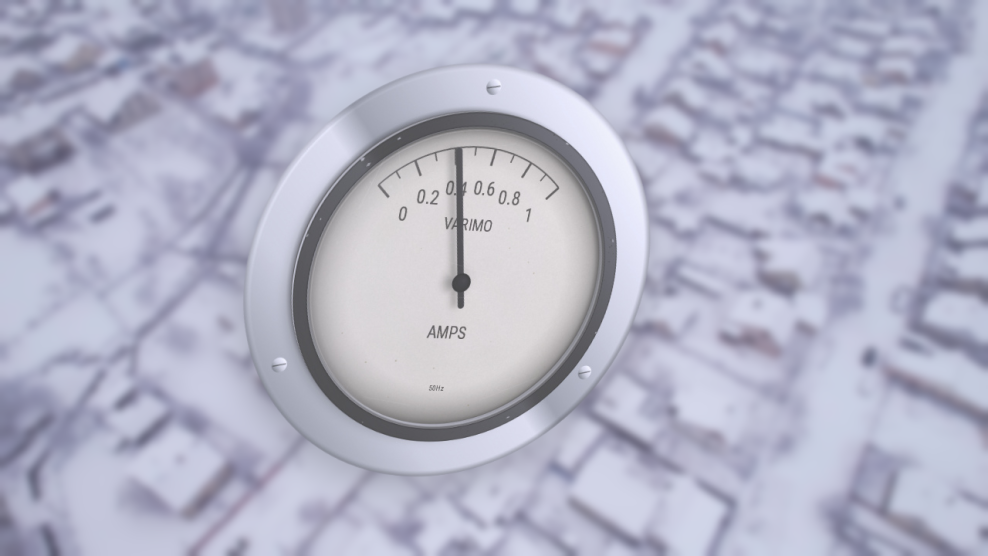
{"value": 0.4, "unit": "A"}
